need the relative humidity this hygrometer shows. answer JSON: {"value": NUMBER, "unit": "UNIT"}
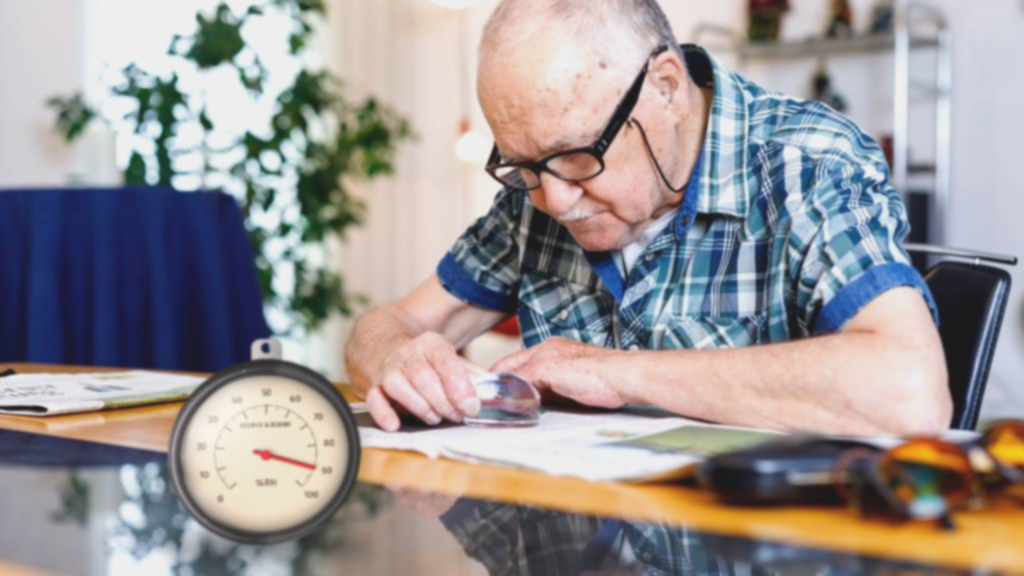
{"value": 90, "unit": "%"}
